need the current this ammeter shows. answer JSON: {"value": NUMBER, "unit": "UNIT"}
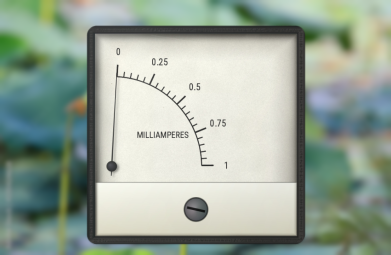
{"value": 0, "unit": "mA"}
